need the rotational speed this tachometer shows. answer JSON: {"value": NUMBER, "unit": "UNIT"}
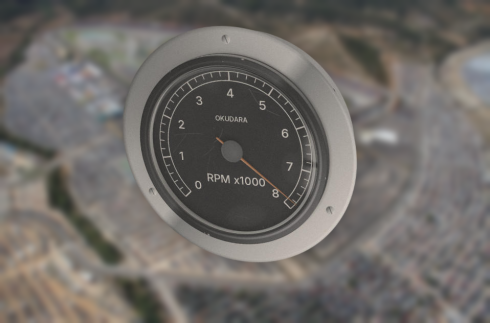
{"value": 7800, "unit": "rpm"}
